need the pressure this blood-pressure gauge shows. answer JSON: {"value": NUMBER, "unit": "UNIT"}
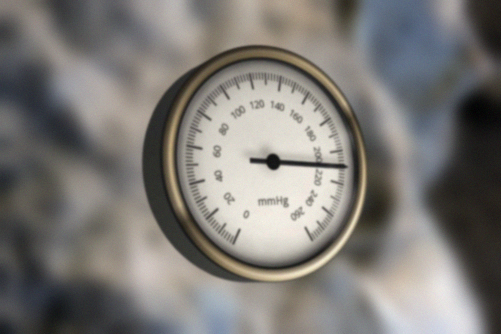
{"value": 210, "unit": "mmHg"}
